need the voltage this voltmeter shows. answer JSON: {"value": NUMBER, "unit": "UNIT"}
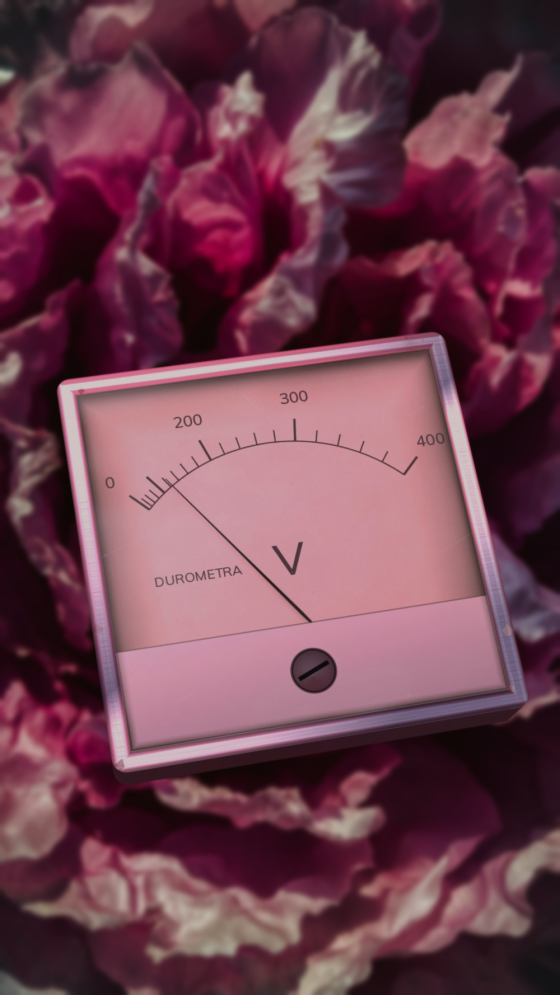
{"value": 120, "unit": "V"}
